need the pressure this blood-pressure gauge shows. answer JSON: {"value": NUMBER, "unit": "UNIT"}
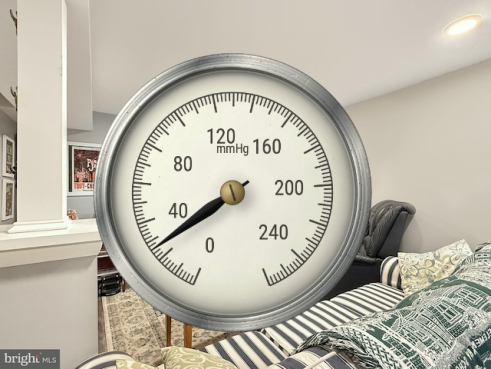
{"value": 26, "unit": "mmHg"}
